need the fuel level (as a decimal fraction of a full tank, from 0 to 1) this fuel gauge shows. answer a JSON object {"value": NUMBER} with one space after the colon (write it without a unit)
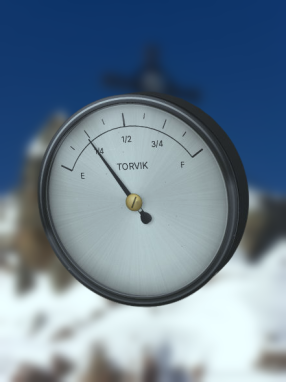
{"value": 0.25}
